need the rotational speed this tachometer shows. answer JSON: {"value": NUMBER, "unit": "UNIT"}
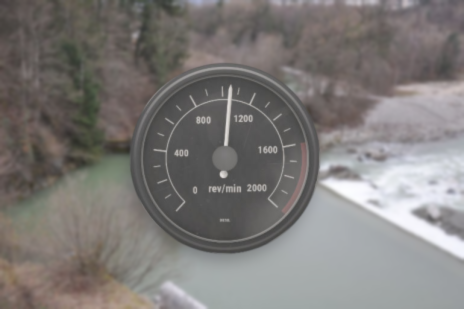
{"value": 1050, "unit": "rpm"}
